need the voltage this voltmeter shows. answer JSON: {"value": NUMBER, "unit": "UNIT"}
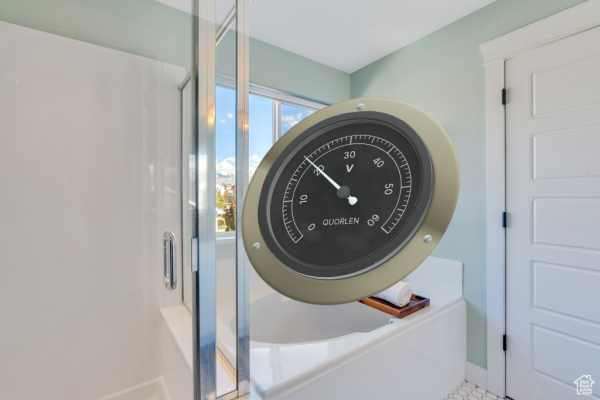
{"value": 20, "unit": "V"}
